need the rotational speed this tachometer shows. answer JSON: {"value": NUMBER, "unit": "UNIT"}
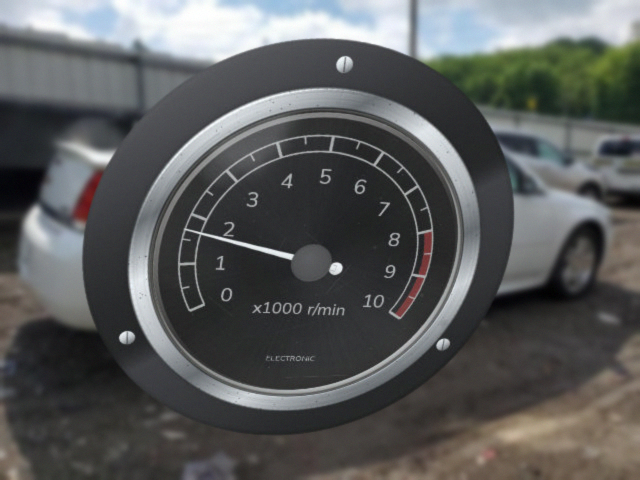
{"value": 1750, "unit": "rpm"}
